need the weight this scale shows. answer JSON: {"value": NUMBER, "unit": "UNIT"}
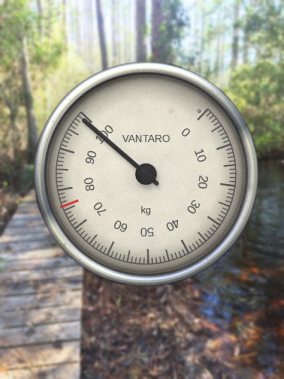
{"value": 99, "unit": "kg"}
